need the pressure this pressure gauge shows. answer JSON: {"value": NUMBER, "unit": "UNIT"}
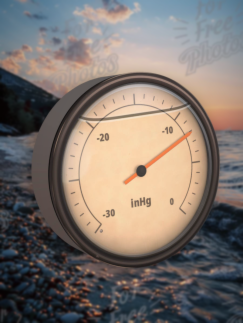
{"value": -8, "unit": "inHg"}
